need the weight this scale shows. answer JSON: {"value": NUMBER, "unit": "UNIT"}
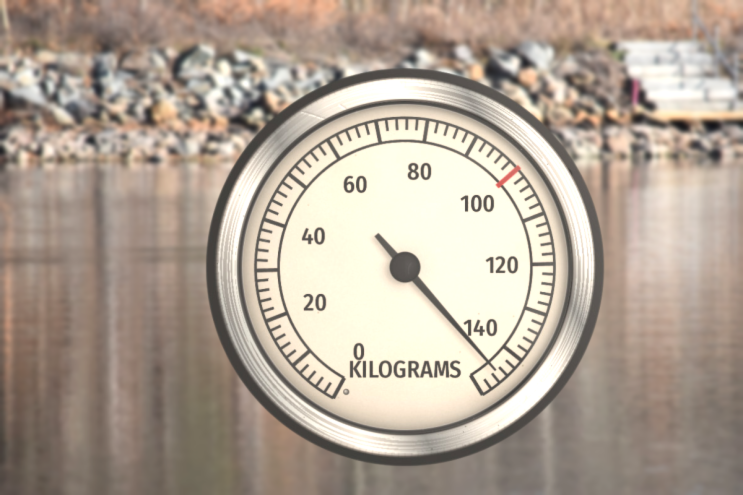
{"value": 145, "unit": "kg"}
